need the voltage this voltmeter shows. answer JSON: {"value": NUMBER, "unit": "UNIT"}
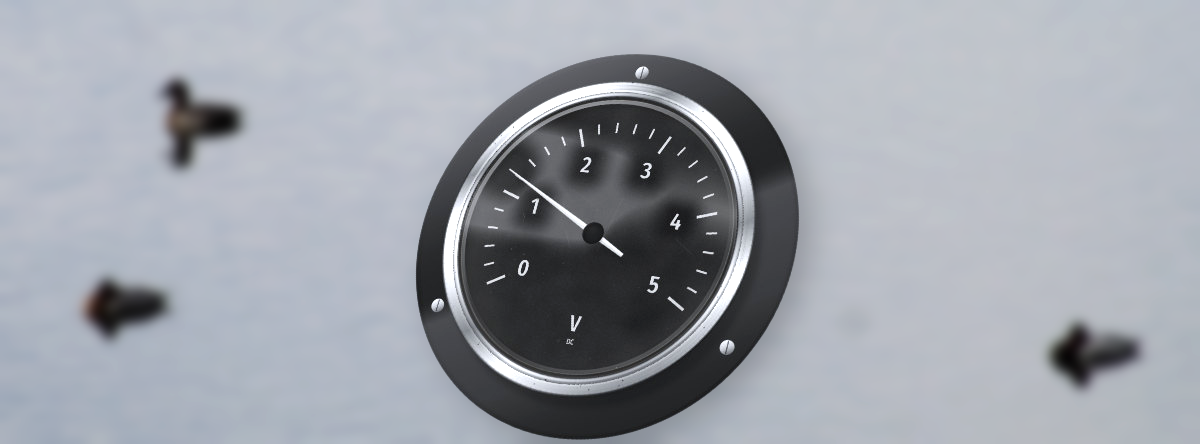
{"value": 1.2, "unit": "V"}
